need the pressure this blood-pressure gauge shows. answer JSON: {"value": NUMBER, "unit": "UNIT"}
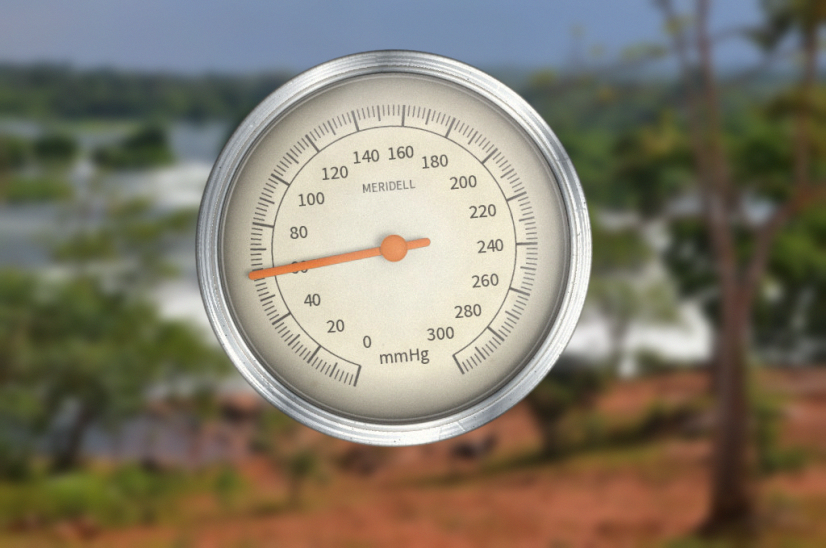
{"value": 60, "unit": "mmHg"}
